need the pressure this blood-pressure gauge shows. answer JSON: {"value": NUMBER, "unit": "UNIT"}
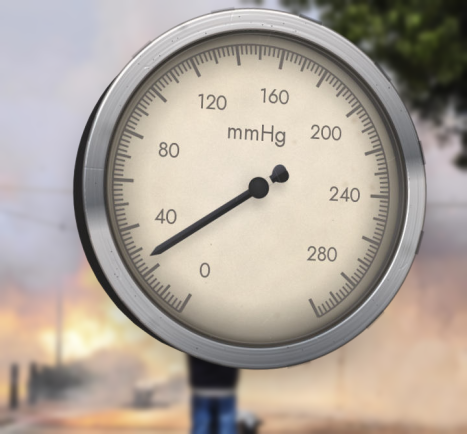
{"value": 26, "unit": "mmHg"}
